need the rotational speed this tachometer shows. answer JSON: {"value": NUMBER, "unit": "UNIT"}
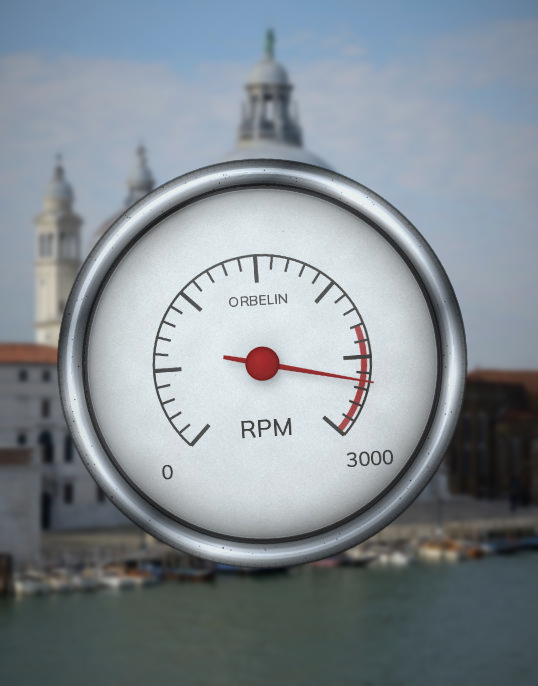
{"value": 2650, "unit": "rpm"}
